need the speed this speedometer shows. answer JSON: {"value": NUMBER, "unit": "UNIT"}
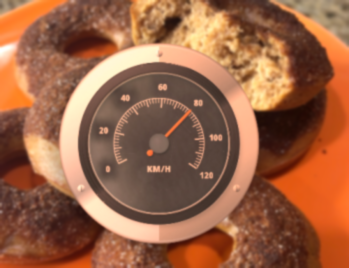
{"value": 80, "unit": "km/h"}
